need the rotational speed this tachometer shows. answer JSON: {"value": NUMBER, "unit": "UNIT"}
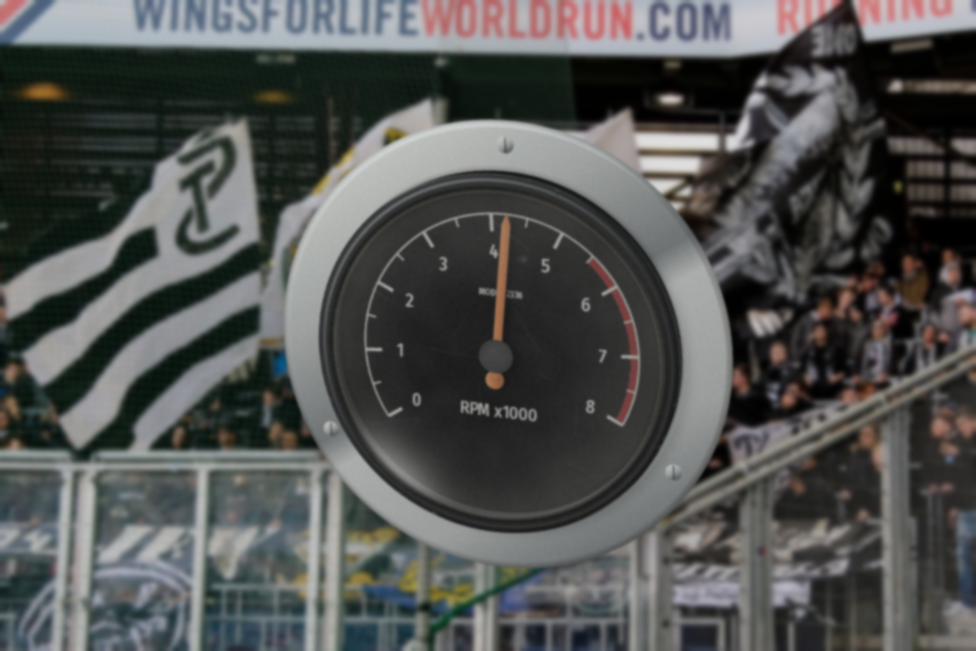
{"value": 4250, "unit": "rpm"}
